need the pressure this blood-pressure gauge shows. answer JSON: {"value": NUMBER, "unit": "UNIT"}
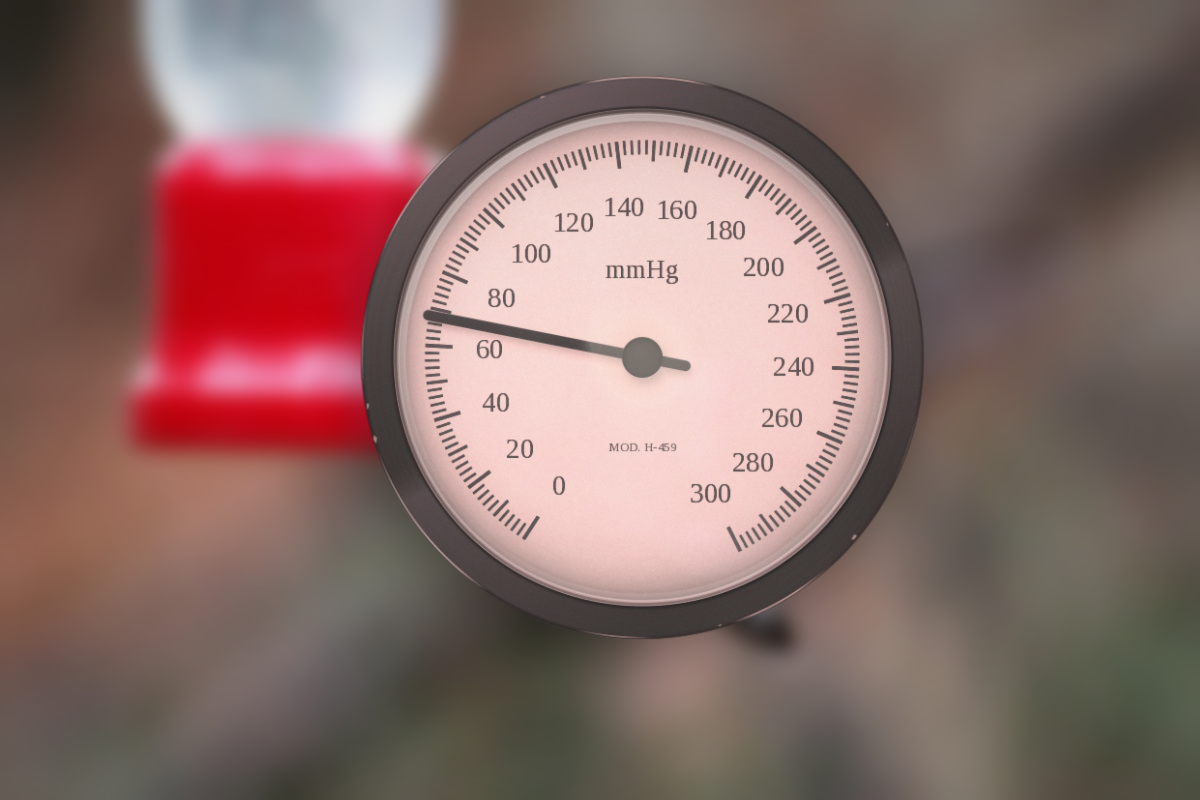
{"value": 68, "unit": "mmHg"}
